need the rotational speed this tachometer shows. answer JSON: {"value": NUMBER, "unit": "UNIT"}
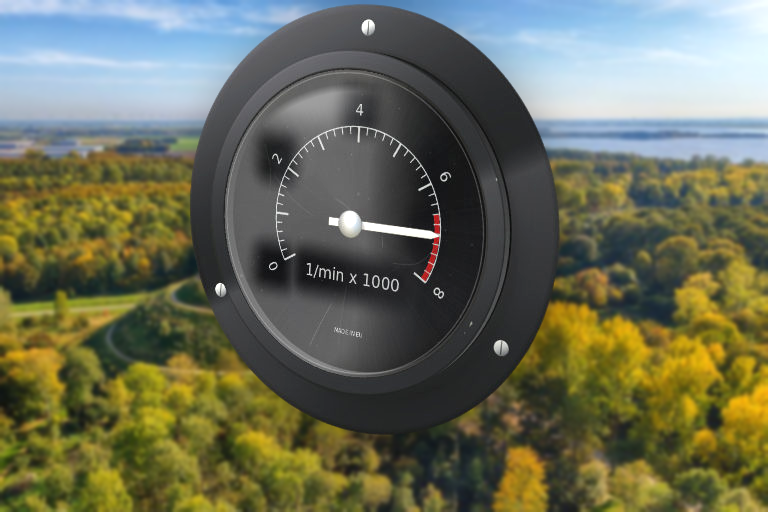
{"value": 7000, "unit": "rpm"}
